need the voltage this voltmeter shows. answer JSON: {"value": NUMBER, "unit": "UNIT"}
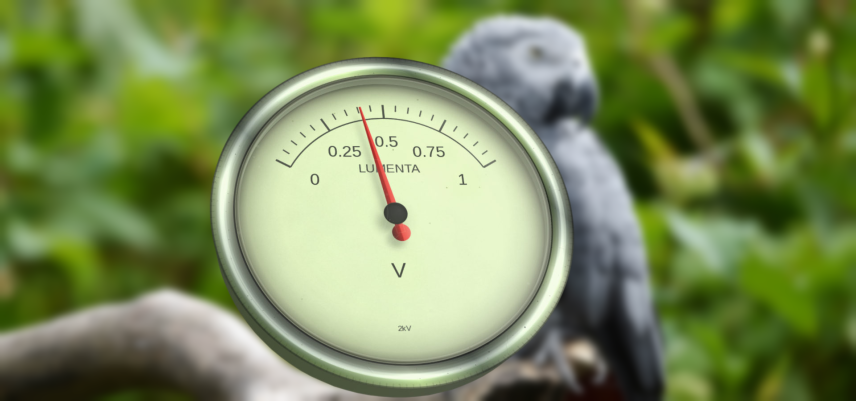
{"value": 0.4, "unit": "V"}
